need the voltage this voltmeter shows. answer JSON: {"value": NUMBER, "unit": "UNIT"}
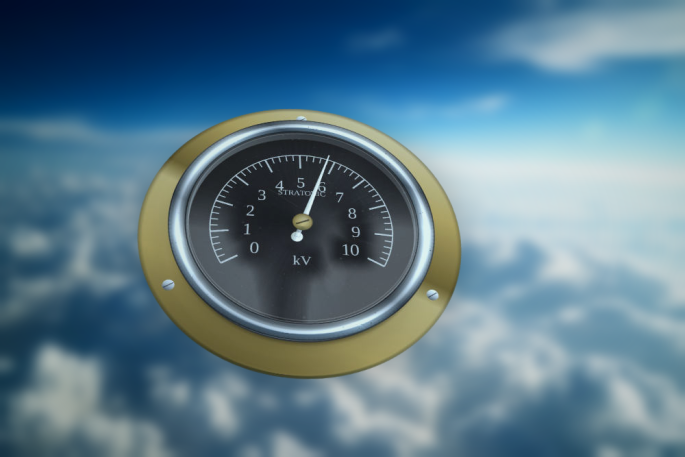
{"value": 5.8, "unit": "kV"}
